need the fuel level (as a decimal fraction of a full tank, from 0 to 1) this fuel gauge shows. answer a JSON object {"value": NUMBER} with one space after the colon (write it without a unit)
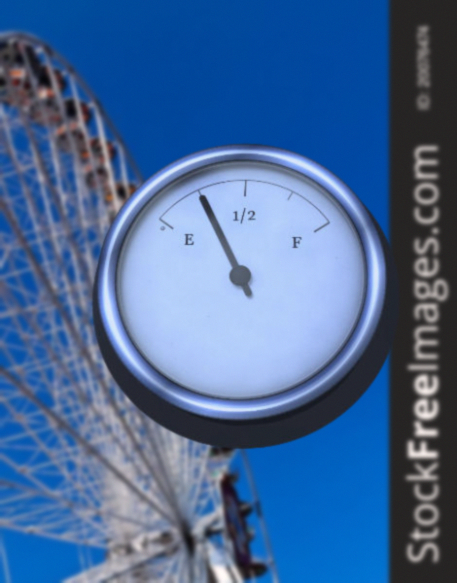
{"value": 0.25}
